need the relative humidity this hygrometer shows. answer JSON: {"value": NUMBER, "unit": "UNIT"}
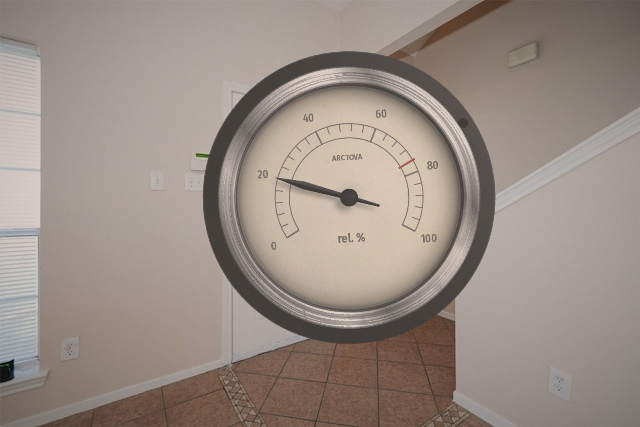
{"value": 20, "unit": "%"}
